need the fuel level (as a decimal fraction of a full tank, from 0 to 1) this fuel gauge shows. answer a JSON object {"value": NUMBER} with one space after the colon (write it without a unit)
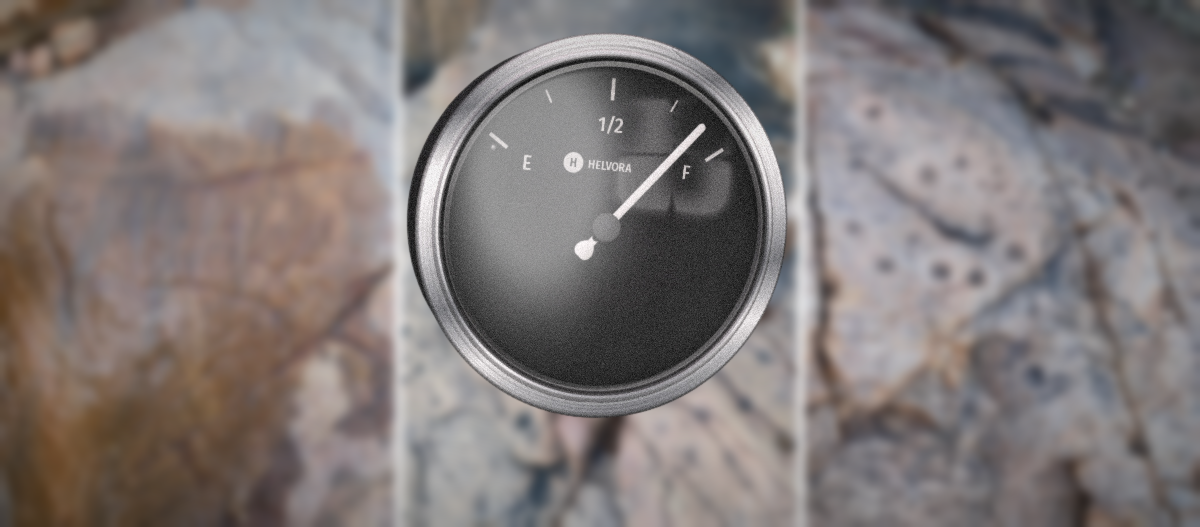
{"value": 0.875}
